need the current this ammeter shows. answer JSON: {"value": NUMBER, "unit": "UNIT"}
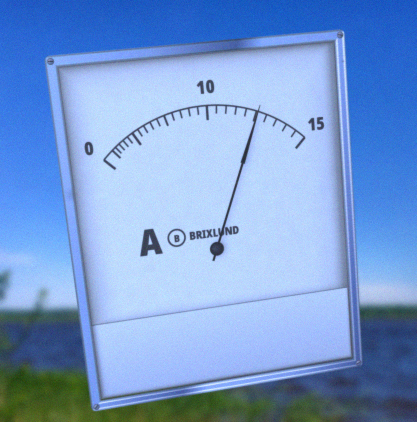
{"value": 12.5, "unit": "A"}
